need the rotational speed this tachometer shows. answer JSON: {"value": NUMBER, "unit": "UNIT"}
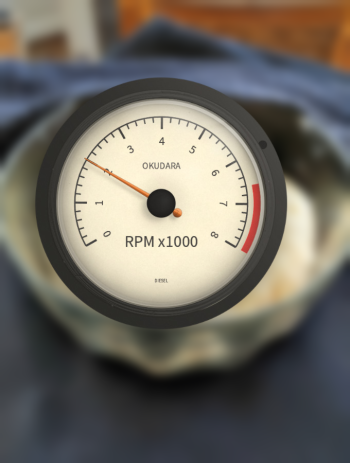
{"value": 2000, "unit": "rpm"}
